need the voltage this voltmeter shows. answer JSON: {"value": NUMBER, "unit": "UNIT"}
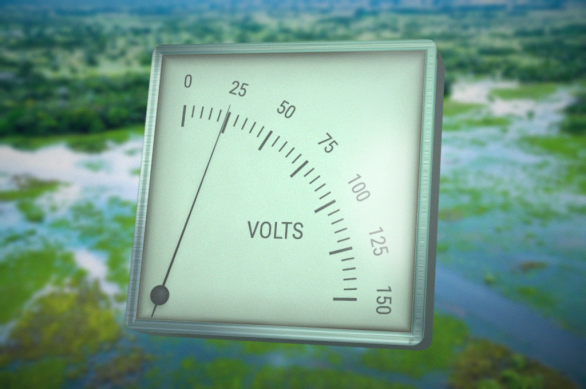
{"value": 25, "unit": "V"}
